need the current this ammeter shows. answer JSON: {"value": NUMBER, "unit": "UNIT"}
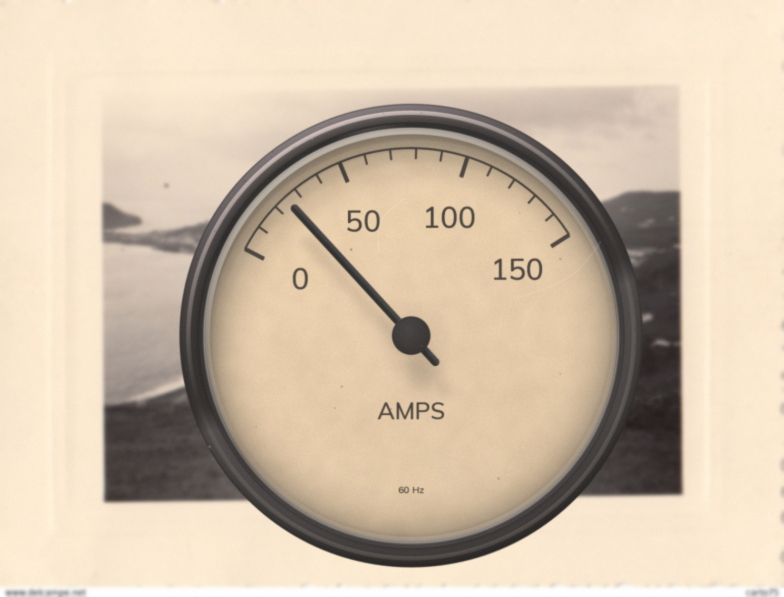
{"value": 25, "unit": "A"}
